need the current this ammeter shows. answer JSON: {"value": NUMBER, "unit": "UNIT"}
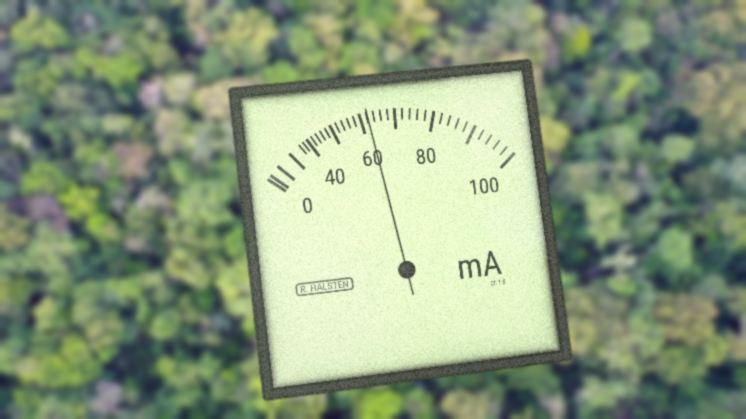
{"value": 62, "unit": "mA"}
